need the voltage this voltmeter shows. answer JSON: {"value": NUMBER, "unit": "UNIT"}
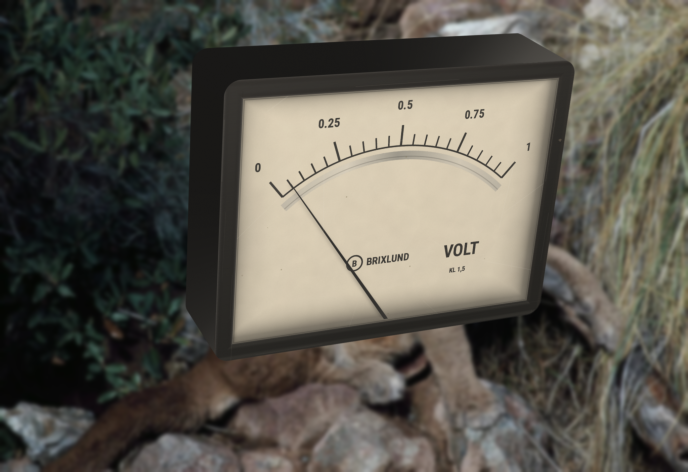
{"value": 0.05, "unit": "V"}
